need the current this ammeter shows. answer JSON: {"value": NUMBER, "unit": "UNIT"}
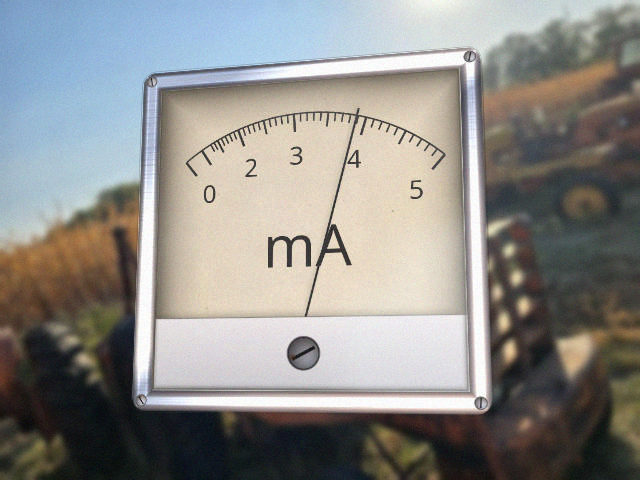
{"value": 3.9, "unit": "mA"}
